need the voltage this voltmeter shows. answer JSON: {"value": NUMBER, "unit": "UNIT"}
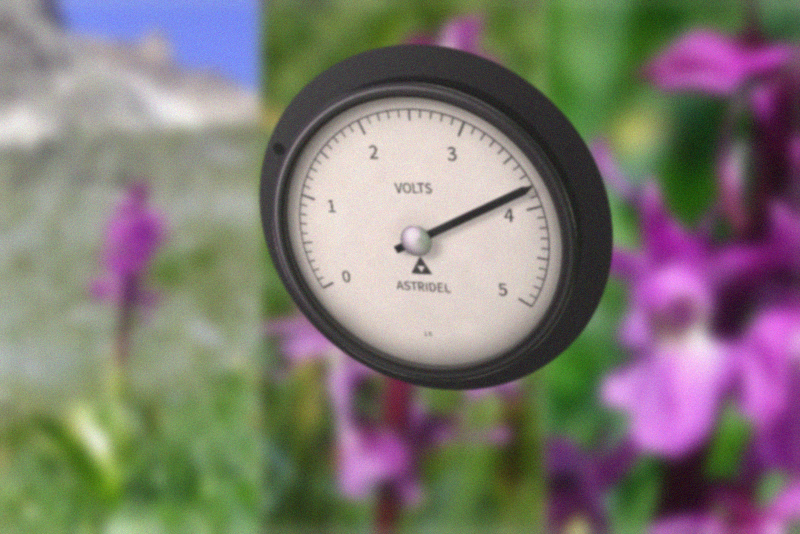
{"value": 3.8, "unit": "V"}
